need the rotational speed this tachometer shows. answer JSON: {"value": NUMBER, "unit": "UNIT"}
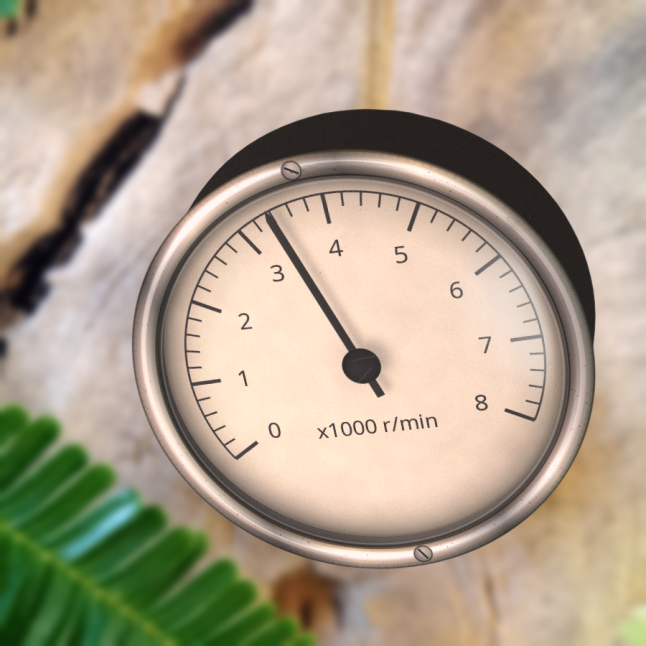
{"value": 3400, "unit": "rpm"}
